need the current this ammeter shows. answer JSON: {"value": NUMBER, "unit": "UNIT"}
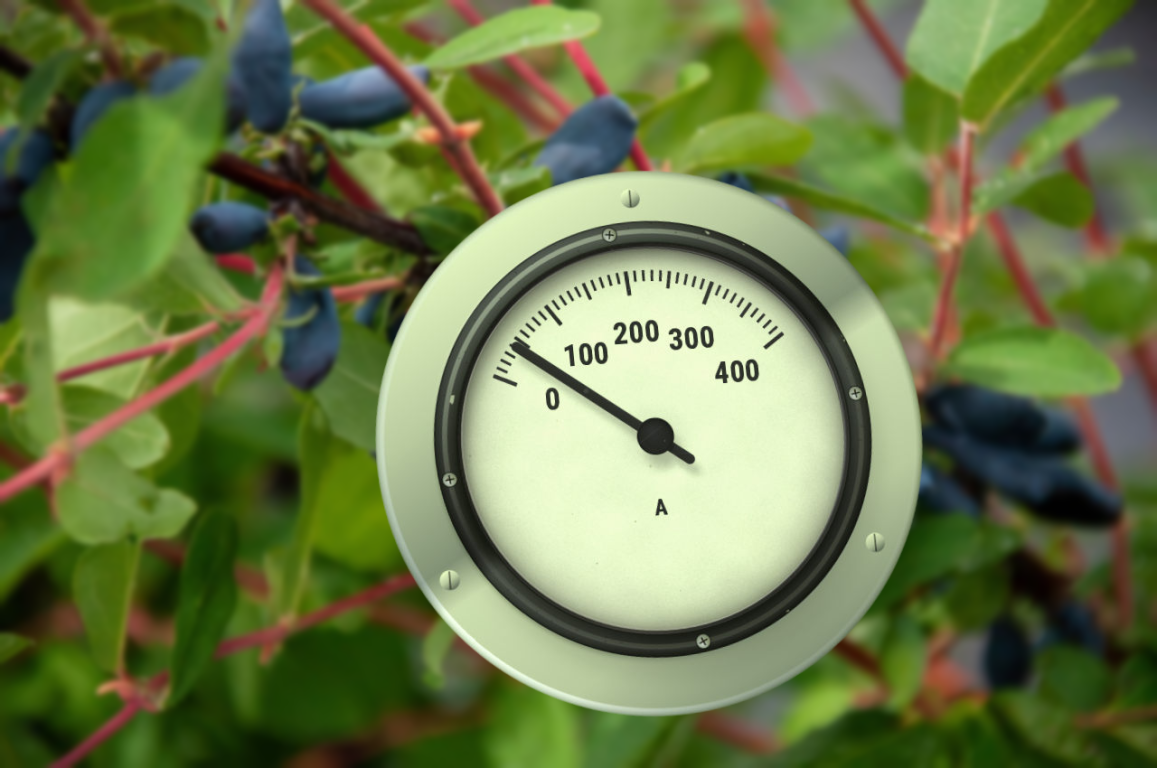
{"value": 40, "unit": "A"}
